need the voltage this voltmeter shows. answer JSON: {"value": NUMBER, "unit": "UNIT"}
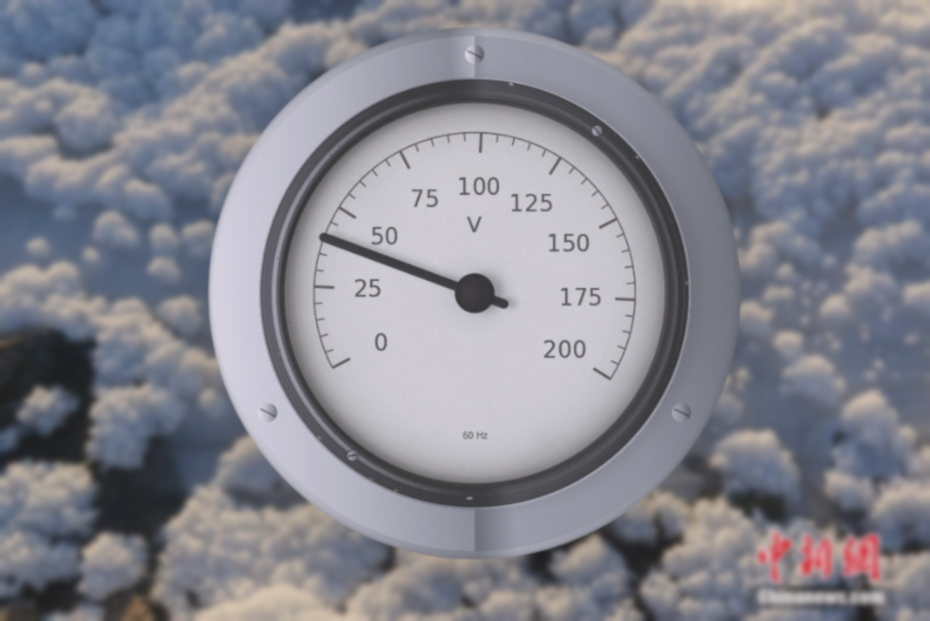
{"value": 40, "unit": "V"}
